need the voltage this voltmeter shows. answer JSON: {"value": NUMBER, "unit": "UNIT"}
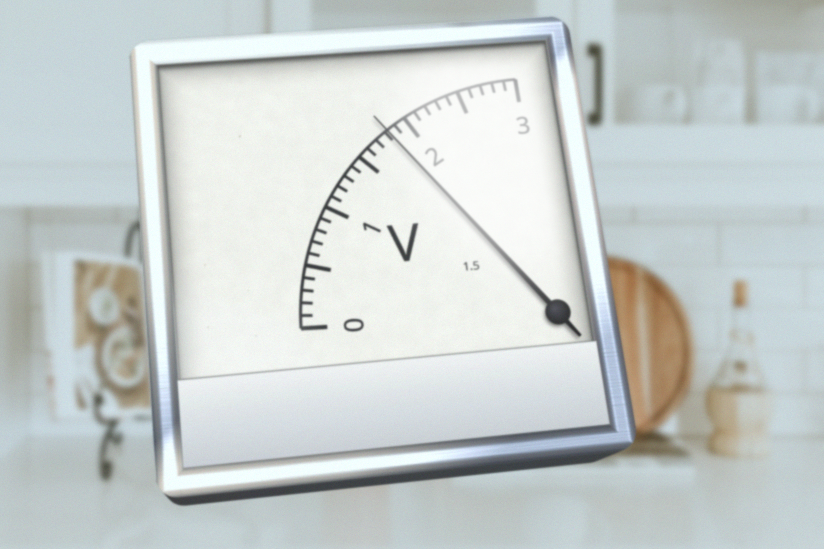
{"value": 1.8, "unit": "V"}
